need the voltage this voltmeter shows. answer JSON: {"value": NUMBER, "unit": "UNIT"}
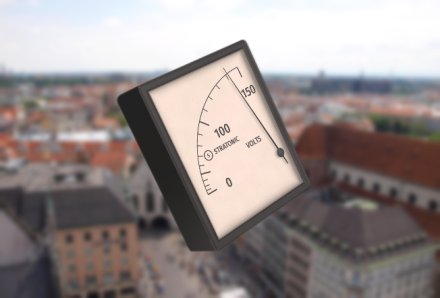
{"value": 140, "unit": "V"}
